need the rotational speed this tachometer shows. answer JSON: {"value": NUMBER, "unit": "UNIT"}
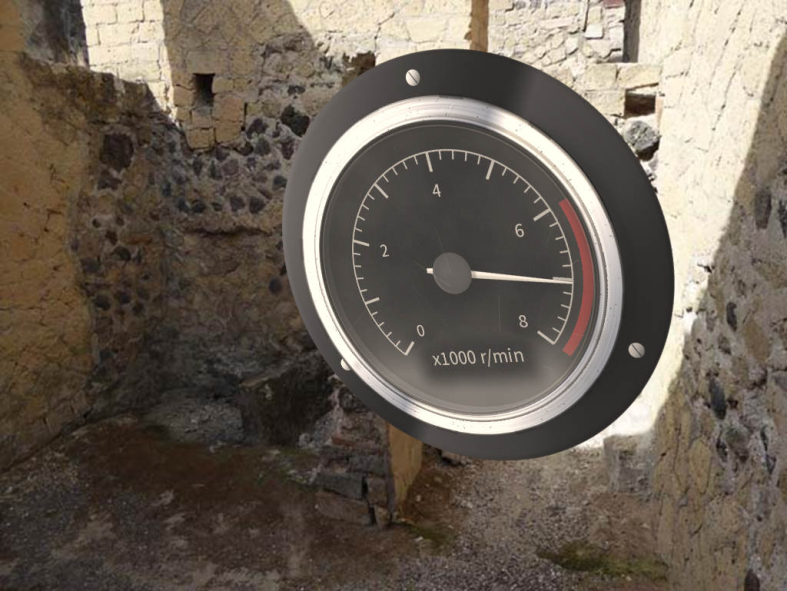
{"value": 7000, "unit": "rpm"}
